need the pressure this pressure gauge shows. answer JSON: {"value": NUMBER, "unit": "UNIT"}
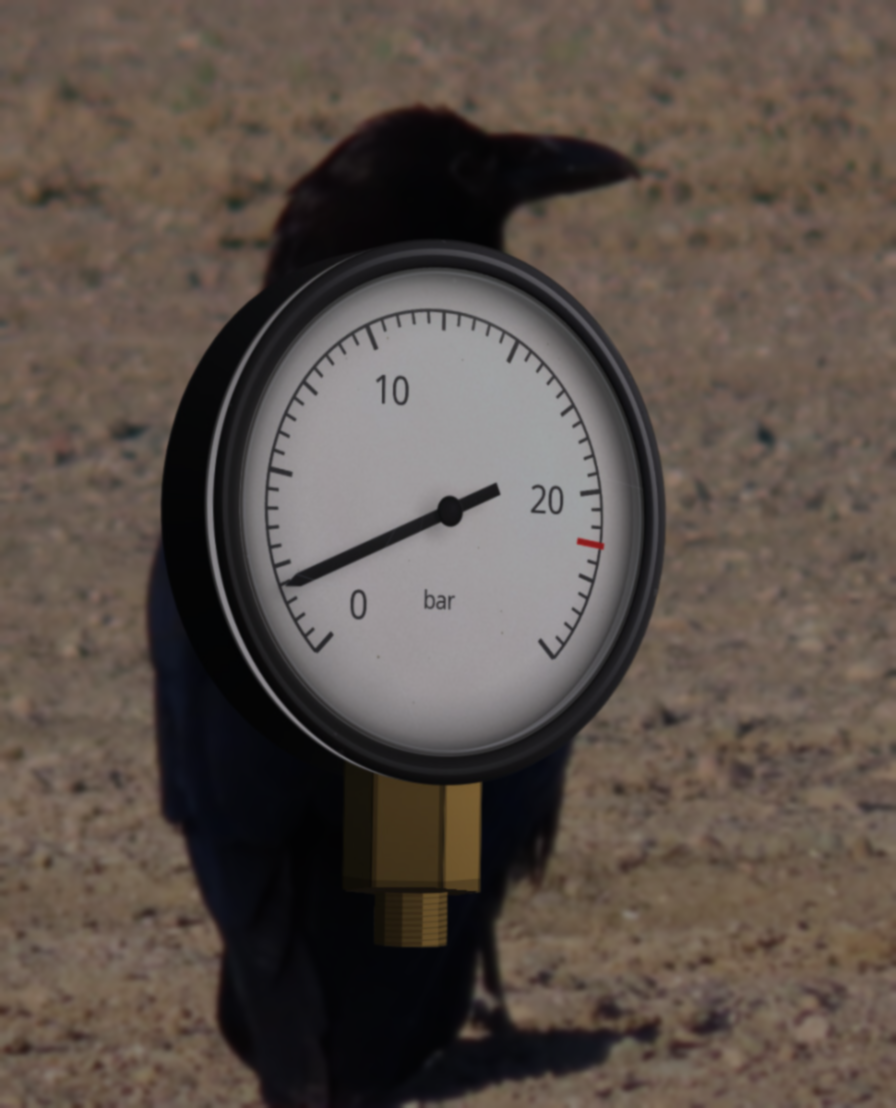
{"value": 2, "unit": "bar"}
